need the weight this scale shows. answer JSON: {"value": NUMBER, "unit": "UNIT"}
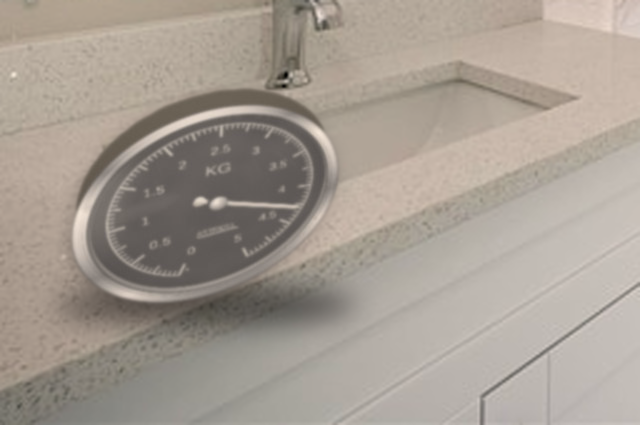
{"value": 4.25, "unit": "kg"}
